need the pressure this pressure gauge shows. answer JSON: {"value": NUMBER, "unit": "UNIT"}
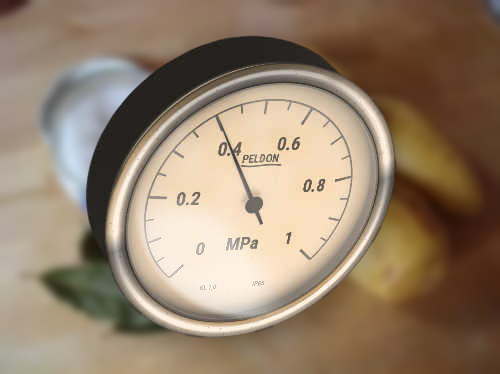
{"value": 0.4, "unit": "MPa"}
